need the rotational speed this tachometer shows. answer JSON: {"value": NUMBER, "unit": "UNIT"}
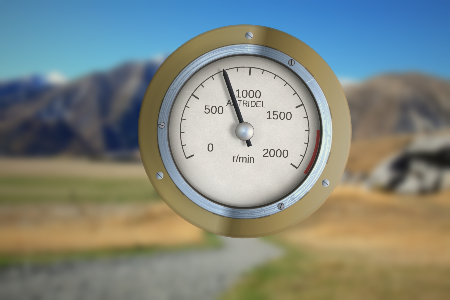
{"value": 800, "unit": "rpm"}
